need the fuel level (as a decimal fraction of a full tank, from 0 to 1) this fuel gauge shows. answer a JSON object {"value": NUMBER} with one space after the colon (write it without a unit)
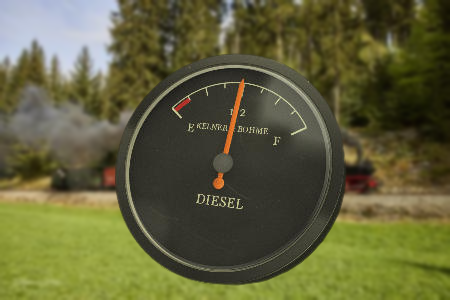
{"value": 0.5}
